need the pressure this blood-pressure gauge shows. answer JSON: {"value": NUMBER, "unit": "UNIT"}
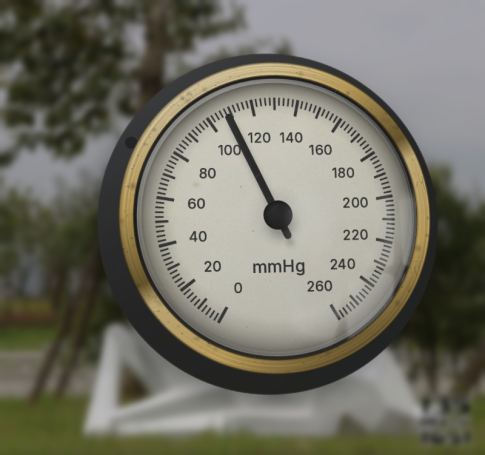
{"value": 108, "unit": "mmHg"}
